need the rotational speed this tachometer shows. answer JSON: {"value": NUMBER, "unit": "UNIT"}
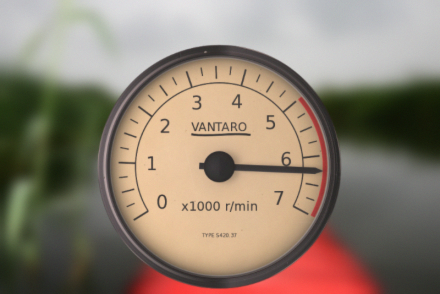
{"value": 6250, "unit": "rpm"}
